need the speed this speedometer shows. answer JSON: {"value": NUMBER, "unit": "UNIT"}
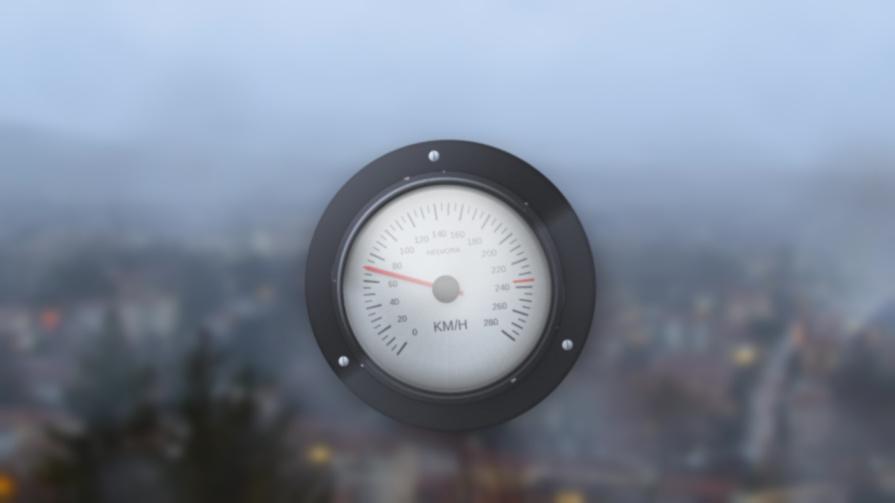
{"value": 70, "unit": "km/h"}
